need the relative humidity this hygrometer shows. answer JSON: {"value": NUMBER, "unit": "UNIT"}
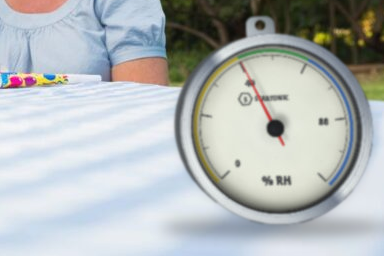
{"value": 40, "unit": "%"}
